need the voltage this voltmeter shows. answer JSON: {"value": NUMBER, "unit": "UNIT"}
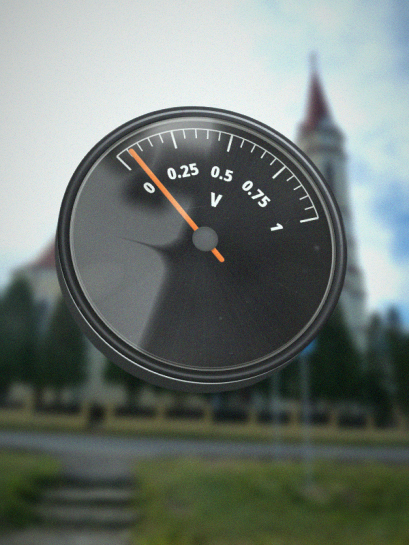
{"value": 0.05, "unit": "V"}
